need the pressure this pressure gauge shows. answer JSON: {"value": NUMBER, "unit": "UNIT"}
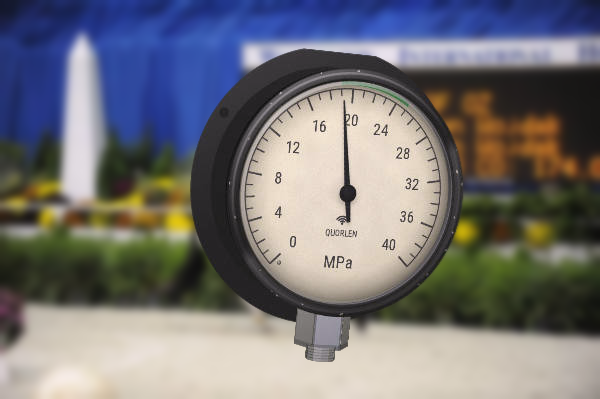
{"value": 19, "unit": "MPa"}
